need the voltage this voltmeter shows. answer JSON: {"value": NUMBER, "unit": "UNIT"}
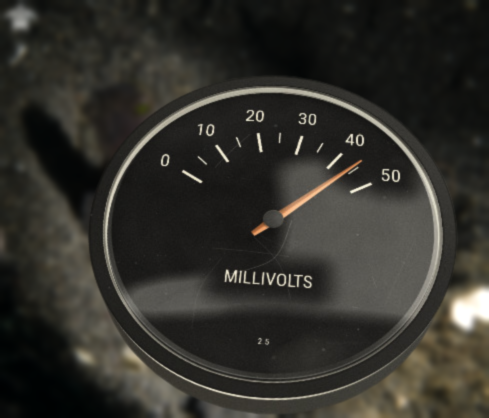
{"value": 45, "unit": "mV"}
